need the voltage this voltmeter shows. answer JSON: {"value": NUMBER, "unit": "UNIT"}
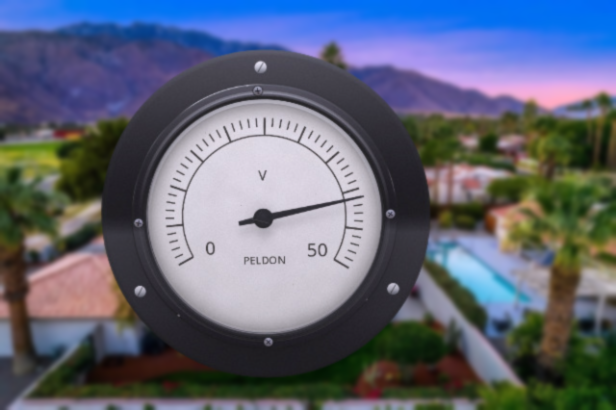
{"value": 41, "unit": "V"}
